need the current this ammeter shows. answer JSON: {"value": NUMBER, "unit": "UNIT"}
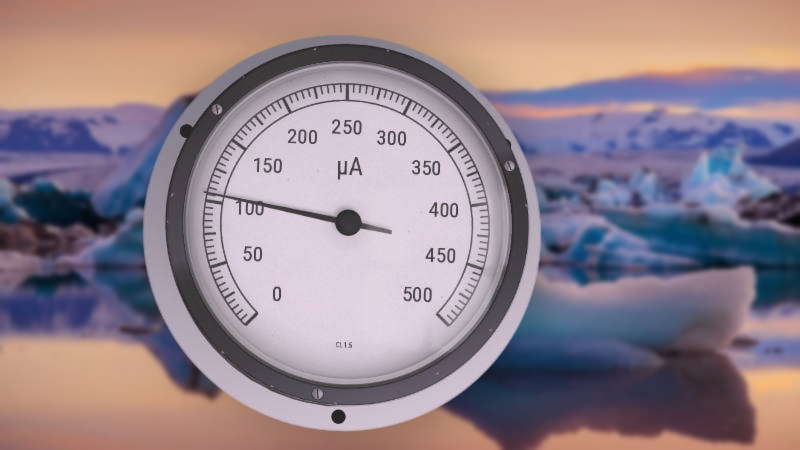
{"value": 105, "unit": "µA"}
